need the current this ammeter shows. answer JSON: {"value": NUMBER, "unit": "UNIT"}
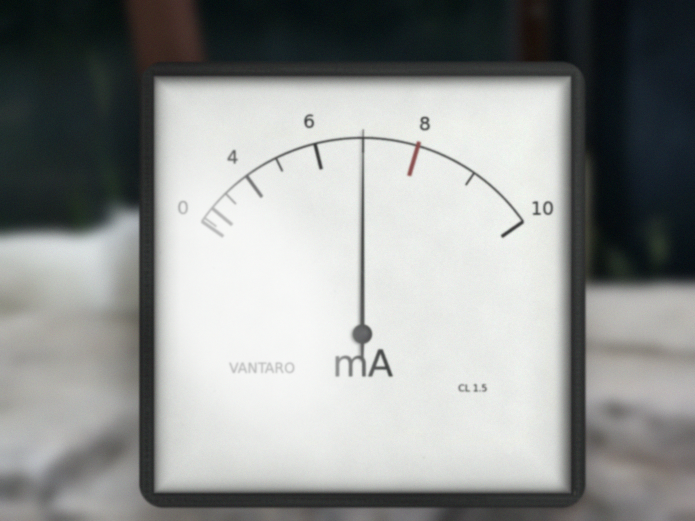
{"value": 7, "unit": "mA"}
